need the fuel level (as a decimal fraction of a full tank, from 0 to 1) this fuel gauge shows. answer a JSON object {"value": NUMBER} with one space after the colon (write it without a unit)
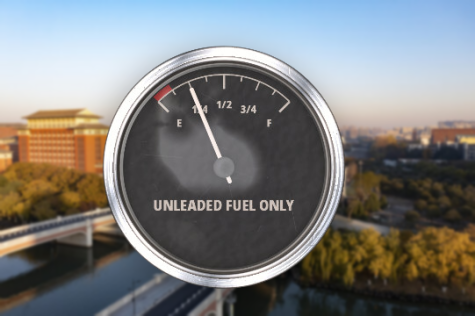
{"value": 0.25}
